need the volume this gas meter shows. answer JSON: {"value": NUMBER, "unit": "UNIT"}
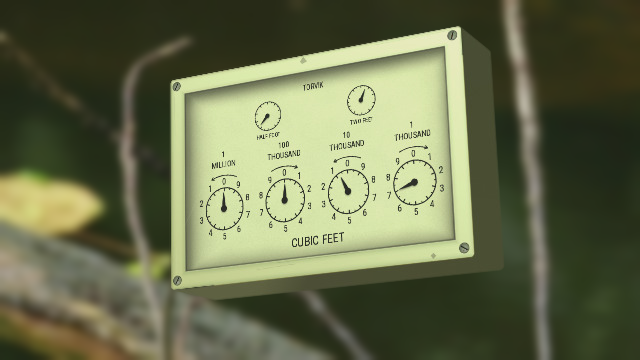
{"value": 700, "unit": "ft³"}
